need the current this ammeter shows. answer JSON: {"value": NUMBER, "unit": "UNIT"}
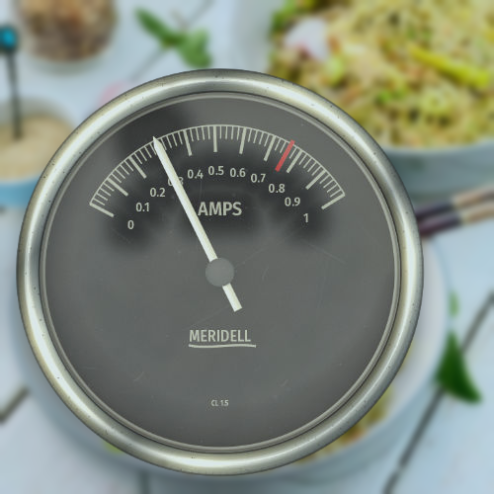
{"value": 0.3, "unit": "A"}
